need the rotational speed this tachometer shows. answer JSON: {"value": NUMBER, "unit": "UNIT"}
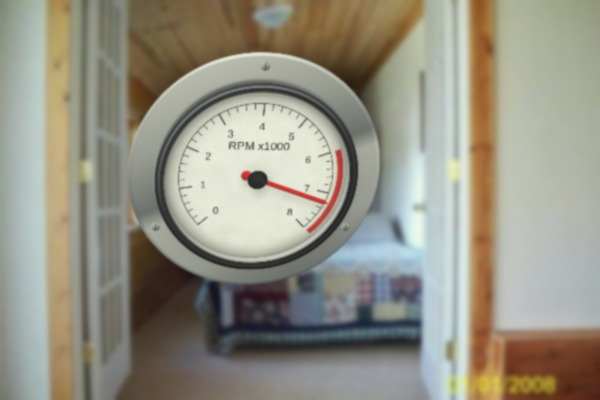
{"value": 7200, "unit": "rpm"}
